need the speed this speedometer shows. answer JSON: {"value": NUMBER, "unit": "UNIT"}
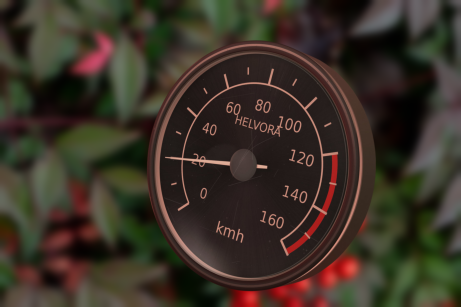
{"value": 20, "unit": "km/h"}
